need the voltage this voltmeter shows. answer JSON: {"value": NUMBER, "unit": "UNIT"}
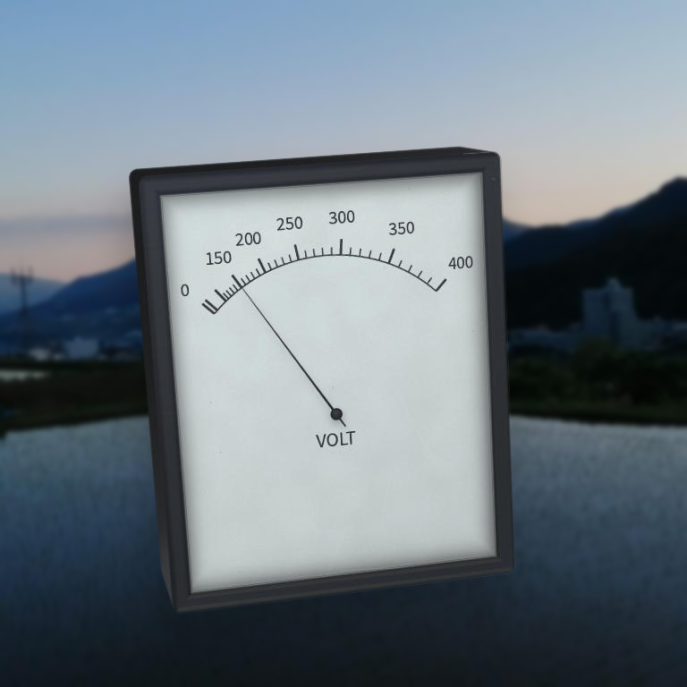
{"value": 150, "unit": "V"}
